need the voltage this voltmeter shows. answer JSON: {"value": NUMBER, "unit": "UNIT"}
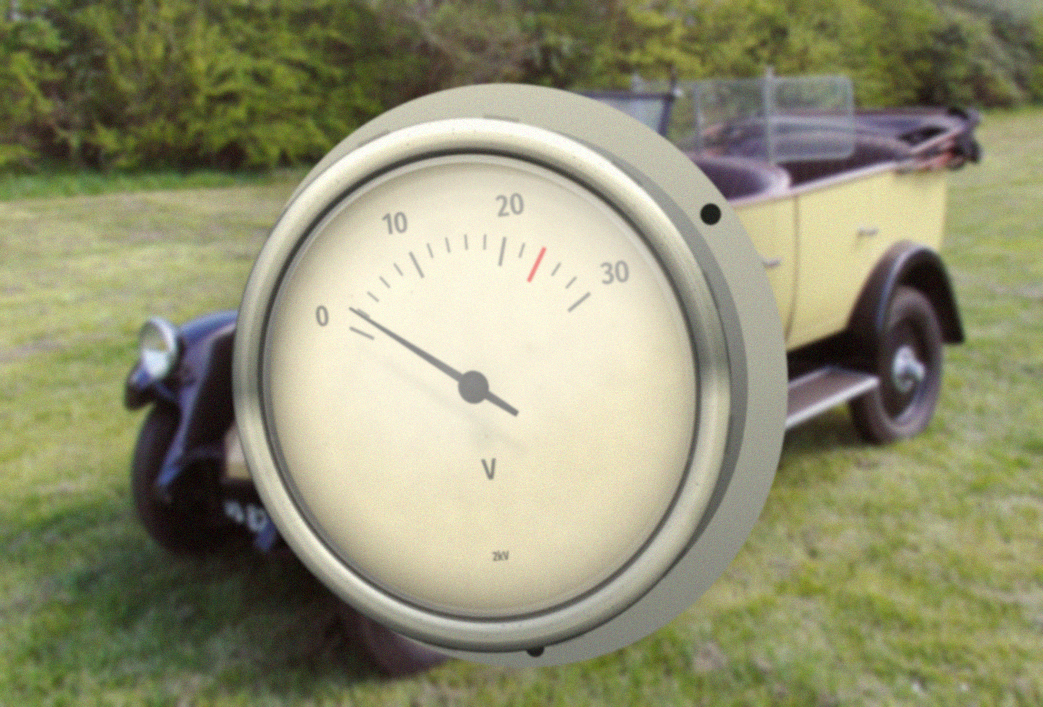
{"value": 2, "unit": "V"}
